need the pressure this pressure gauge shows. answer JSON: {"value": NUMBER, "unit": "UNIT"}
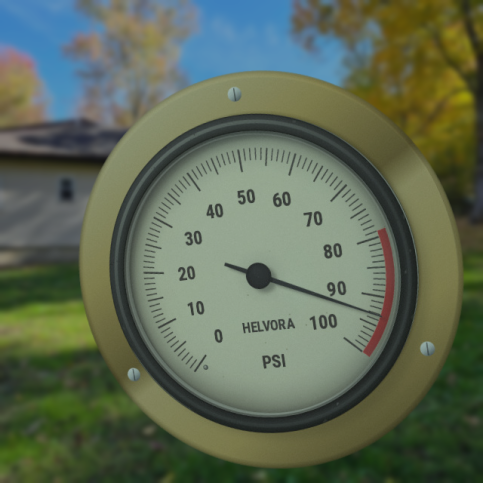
{"value": 93, "unit": "psi"}
